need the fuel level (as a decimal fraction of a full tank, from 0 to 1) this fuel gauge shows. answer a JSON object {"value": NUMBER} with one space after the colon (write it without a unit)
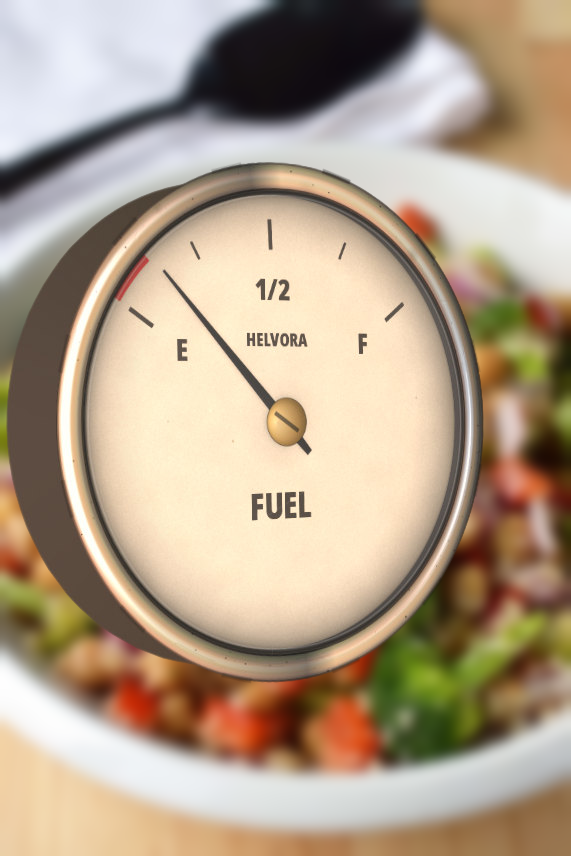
{"value": 0.125}
